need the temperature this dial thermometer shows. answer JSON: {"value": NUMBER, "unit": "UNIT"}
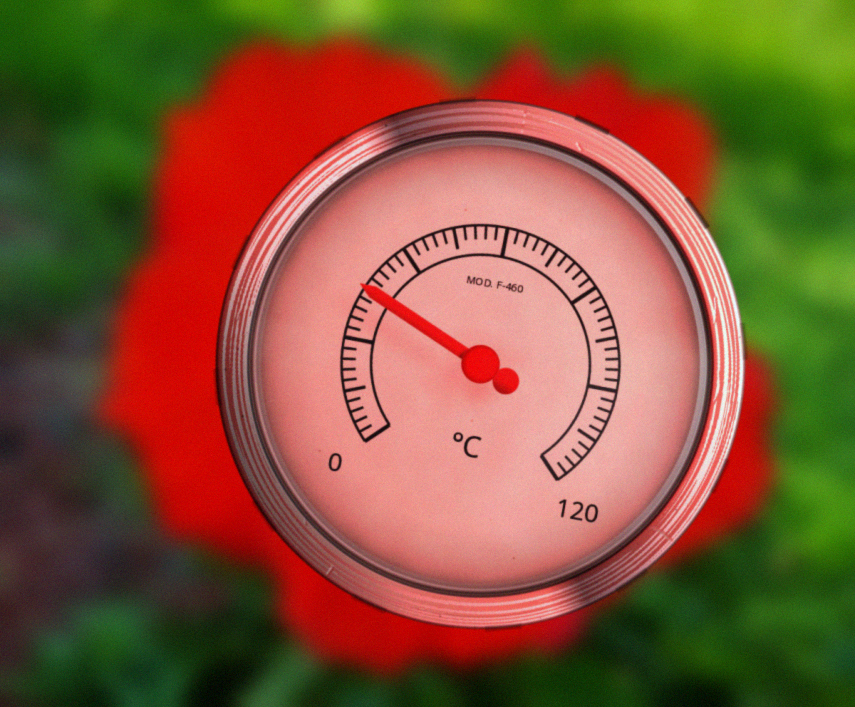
{"value": 30, "unit": "°C"}
